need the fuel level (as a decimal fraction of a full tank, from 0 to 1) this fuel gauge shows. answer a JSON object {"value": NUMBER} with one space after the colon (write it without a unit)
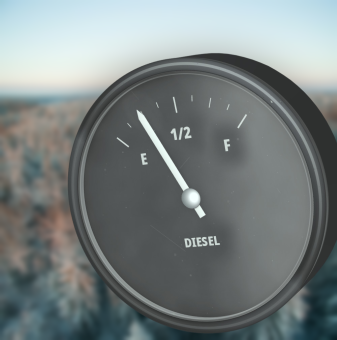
{"value": 0.25}
